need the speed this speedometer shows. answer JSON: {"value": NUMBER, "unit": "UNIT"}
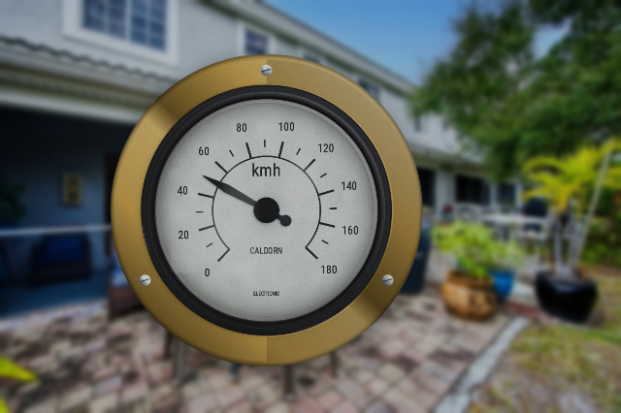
{"value": 50, "unit": "km/h"}
